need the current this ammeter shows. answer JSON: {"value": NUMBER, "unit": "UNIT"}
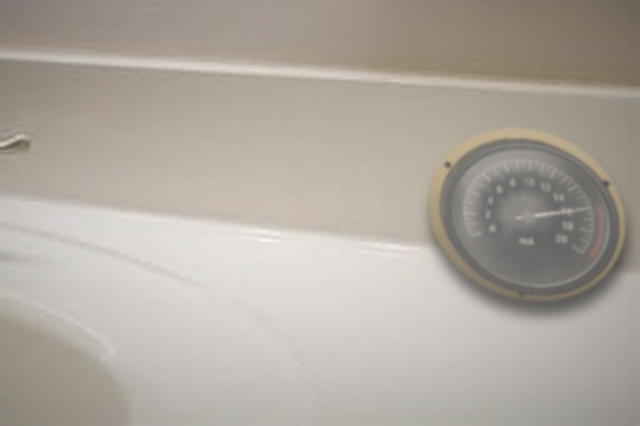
{"value": 16, "unit": "mA"}
